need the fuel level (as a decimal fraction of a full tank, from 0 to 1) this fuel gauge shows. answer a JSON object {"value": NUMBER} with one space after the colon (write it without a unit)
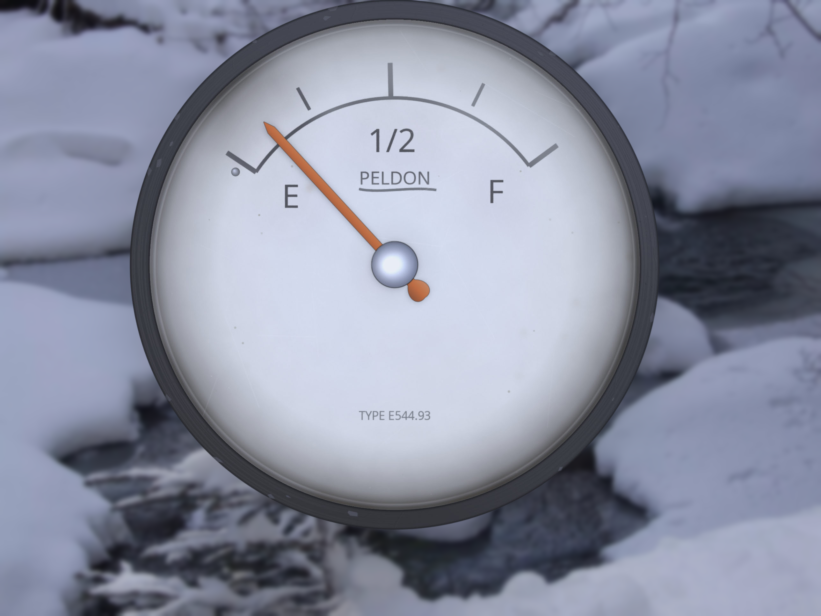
{"value": 0.125}
